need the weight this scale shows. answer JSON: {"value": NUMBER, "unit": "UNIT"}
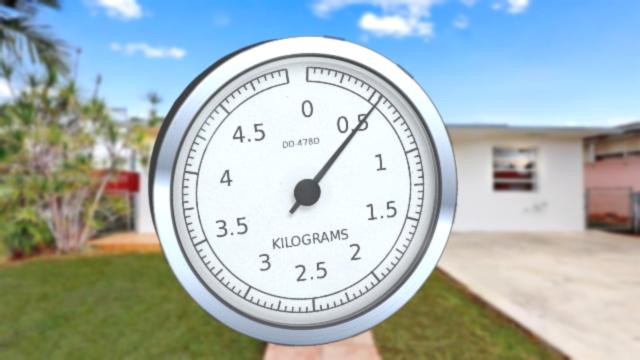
{"value": 0.55, "unit": "kg"}
